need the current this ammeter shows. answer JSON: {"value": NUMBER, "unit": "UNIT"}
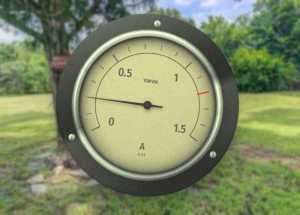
{"value": 0.2, "unit": "A"}
